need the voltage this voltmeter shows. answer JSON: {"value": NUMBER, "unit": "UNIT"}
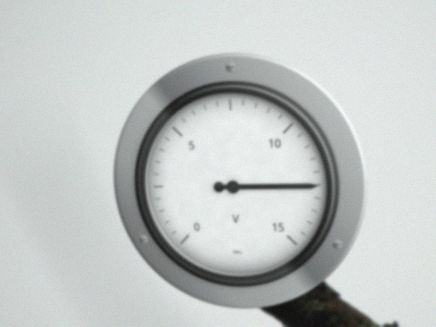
{"value": 12.5, "unit": "V"}
